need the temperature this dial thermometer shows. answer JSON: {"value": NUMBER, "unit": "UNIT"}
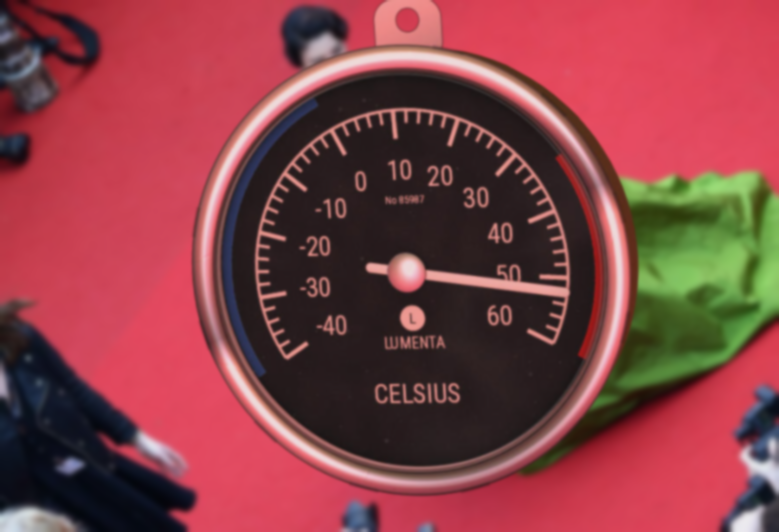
{"value": 52, "unit": "°C"}
